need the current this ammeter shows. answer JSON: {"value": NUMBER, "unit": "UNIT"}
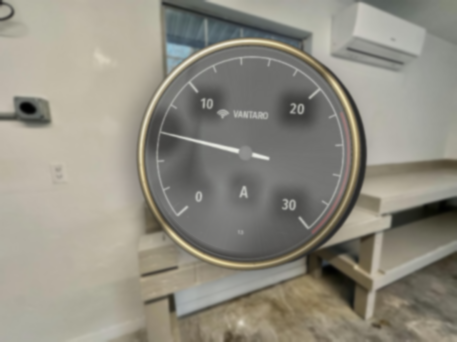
{"value": 6, "unit": "A"}
